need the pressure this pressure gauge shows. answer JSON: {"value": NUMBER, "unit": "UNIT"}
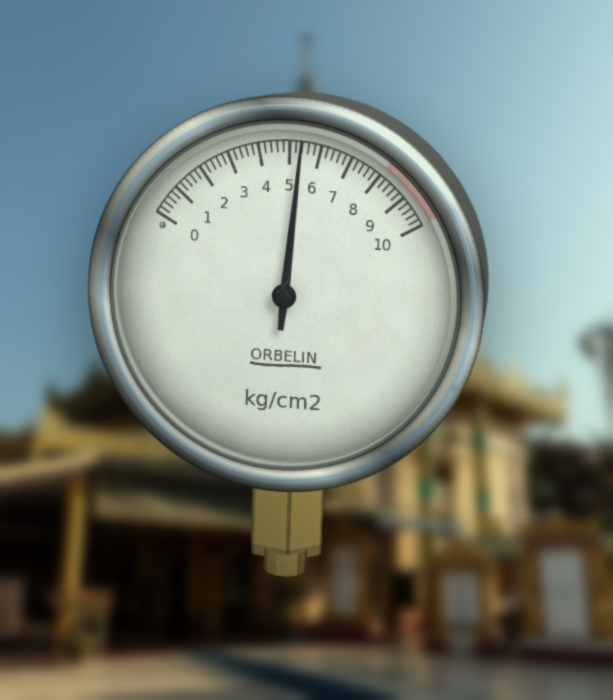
{"value": 5.4, "unit": "kg/cm²"}
